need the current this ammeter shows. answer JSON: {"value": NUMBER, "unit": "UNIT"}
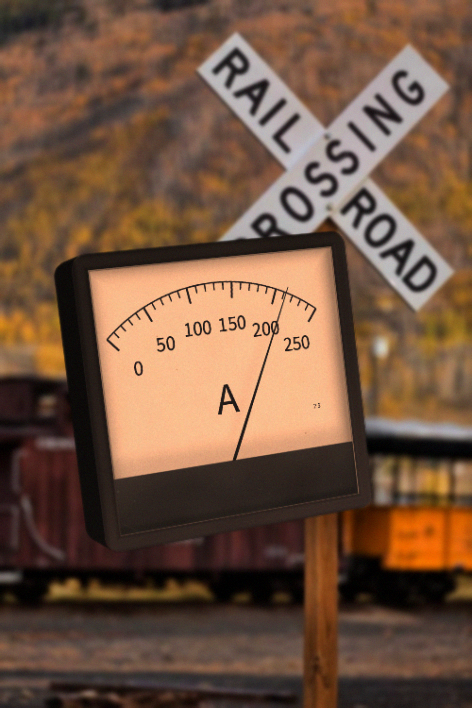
{"value": 210, "unit": "A"}
